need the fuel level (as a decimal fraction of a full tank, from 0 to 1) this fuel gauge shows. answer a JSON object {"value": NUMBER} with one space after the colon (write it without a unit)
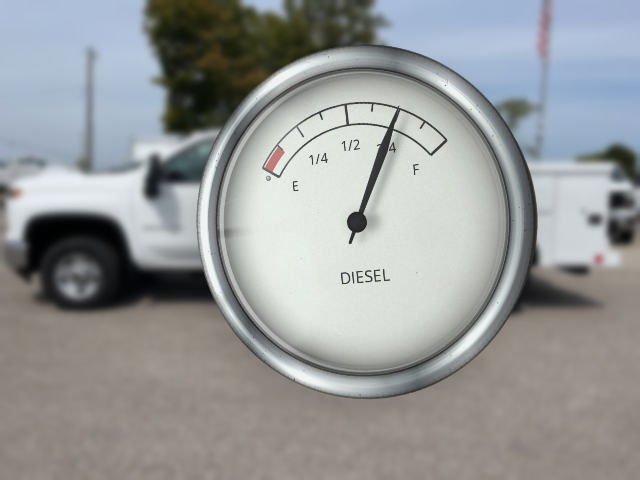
{"value": 0.75}
